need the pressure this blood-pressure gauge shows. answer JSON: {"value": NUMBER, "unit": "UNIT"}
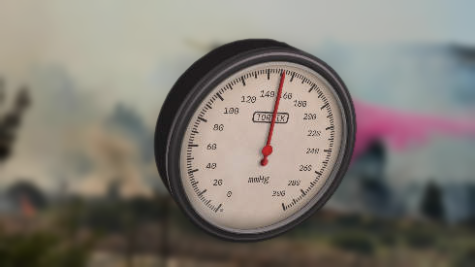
{"value": 150, "unit": "mmHg"}
